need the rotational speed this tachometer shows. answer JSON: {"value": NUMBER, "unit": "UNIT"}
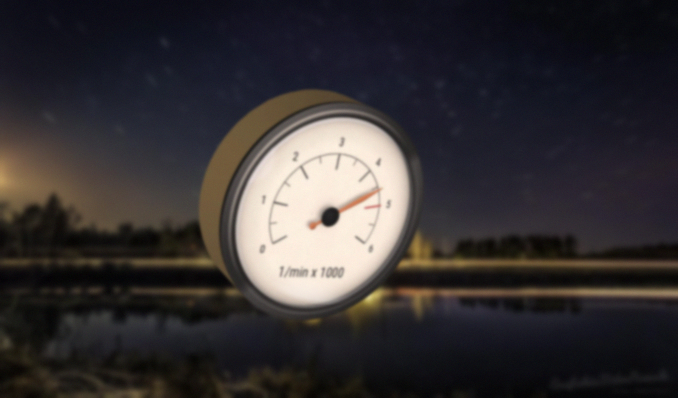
{"value": 4500, "unit": "rpm"}
